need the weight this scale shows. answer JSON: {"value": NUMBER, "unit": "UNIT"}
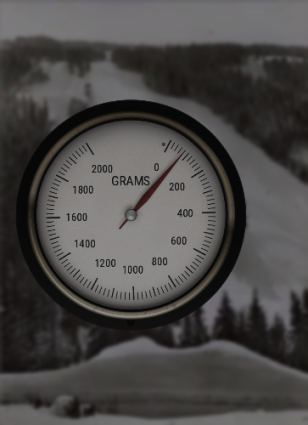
{"value": 80, "unit": "g"}
